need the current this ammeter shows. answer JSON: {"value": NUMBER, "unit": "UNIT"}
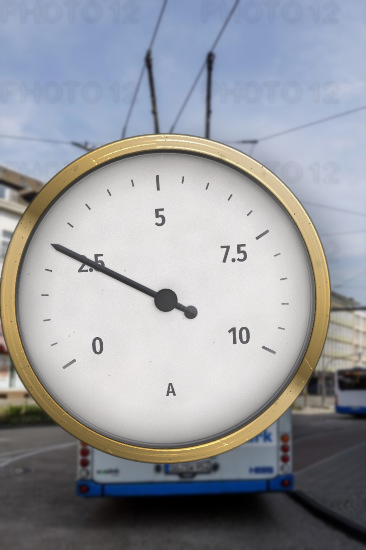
{"value": 2.5, "unit": "A"}
